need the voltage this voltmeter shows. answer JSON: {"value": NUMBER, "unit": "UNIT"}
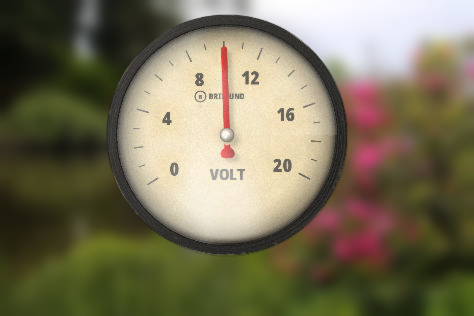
{"value": 10, "unit": "V"}
